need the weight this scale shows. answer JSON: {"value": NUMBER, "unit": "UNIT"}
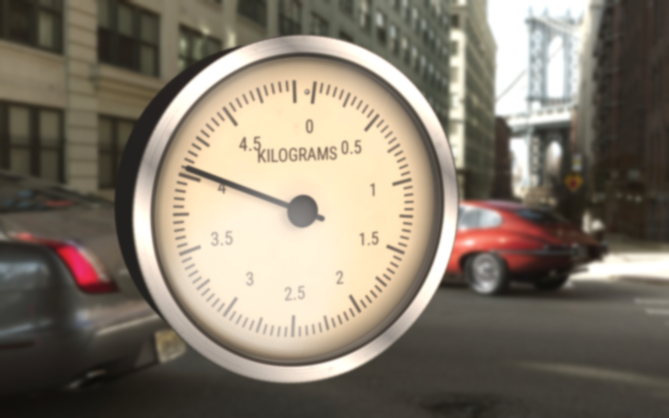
{"value": 4.05, "unit": "kg"}
